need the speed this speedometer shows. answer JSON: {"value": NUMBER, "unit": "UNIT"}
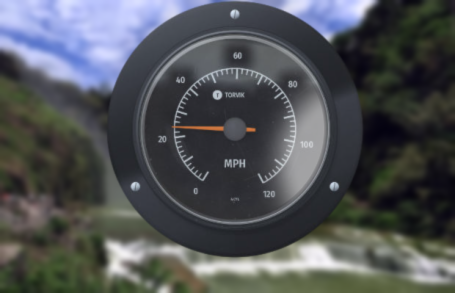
{"value": 24, "unit": "mph"}
